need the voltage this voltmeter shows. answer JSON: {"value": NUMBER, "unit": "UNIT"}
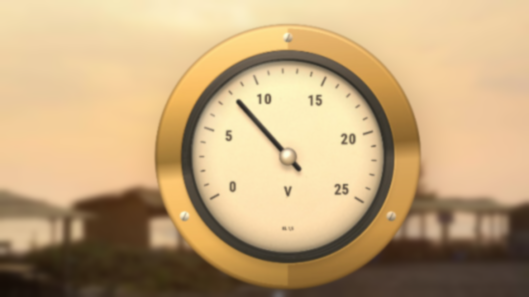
{"value": 8, "unit": "V"}
